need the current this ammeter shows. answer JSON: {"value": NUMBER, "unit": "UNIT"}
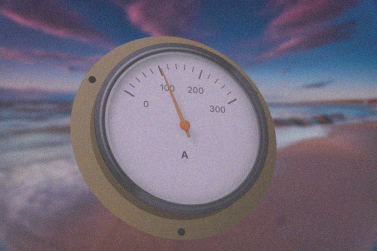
{"value": 100, "unit": "A"}
